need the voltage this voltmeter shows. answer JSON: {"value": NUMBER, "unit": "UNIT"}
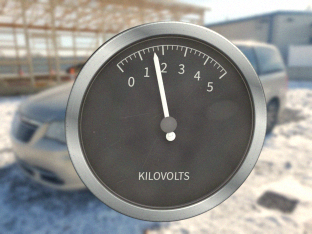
{"value": 1.6, "unit": "kV"}
